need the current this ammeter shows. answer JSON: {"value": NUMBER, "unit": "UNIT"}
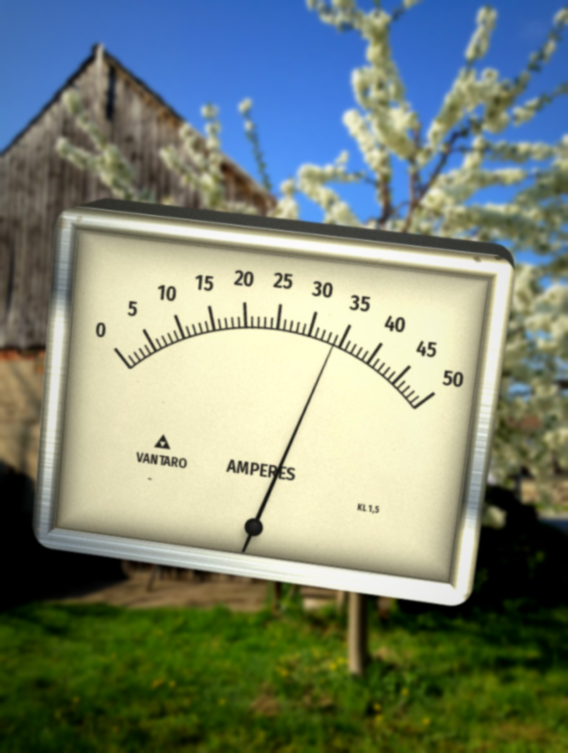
{"value": 34, "unit": "A"}
